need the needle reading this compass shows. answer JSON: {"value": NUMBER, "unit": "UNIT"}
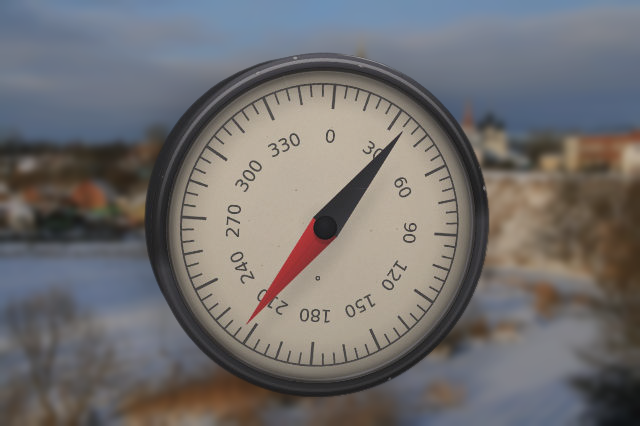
{"value": 215, "unit": "°"}
